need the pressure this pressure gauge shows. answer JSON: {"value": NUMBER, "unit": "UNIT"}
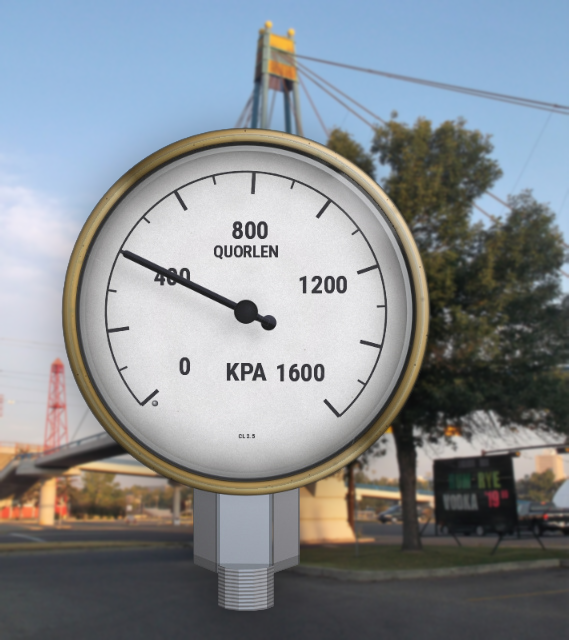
{"value": 400, "unit": "kPa"}
